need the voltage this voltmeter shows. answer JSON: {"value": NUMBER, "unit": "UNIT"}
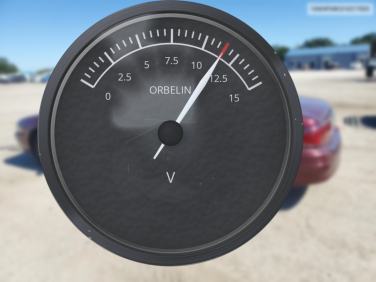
{"value": 11.5, "unit": "V"}
